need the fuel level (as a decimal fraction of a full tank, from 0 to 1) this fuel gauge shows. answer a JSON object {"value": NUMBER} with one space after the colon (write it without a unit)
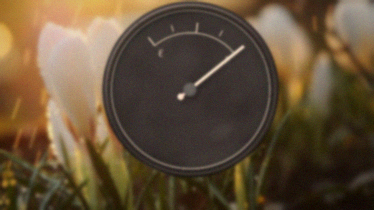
{"value": 1}
